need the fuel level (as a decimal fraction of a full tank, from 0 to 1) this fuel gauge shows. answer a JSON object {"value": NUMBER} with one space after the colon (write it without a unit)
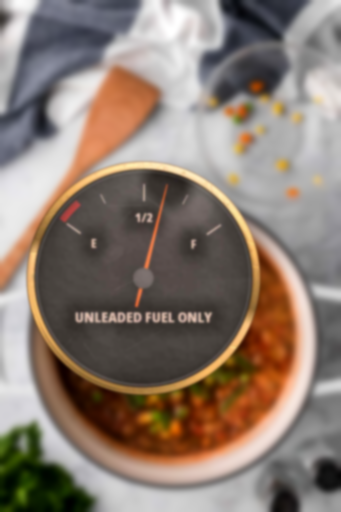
{"value": 0.625}
